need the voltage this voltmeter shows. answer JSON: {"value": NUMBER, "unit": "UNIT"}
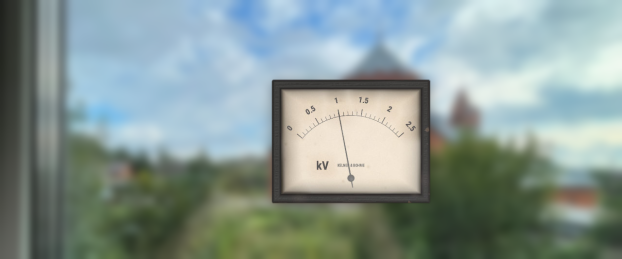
{"value": 1, "unit": "kV"}
